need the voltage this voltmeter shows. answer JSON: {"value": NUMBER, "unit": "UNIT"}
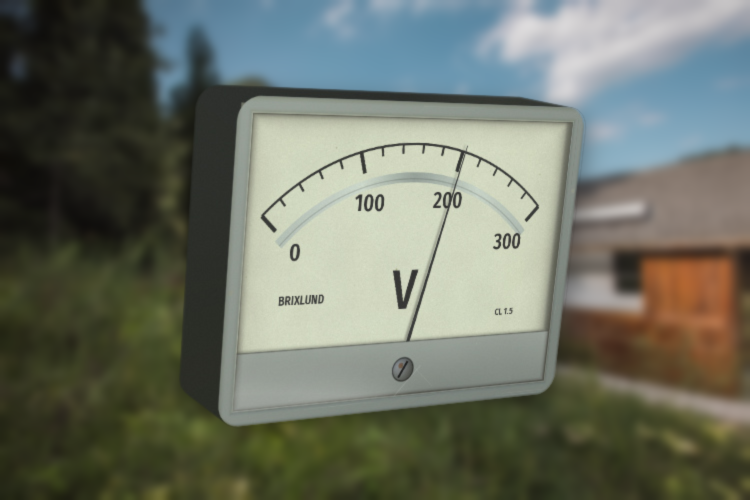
{"value": 200, "unit": "V"}
